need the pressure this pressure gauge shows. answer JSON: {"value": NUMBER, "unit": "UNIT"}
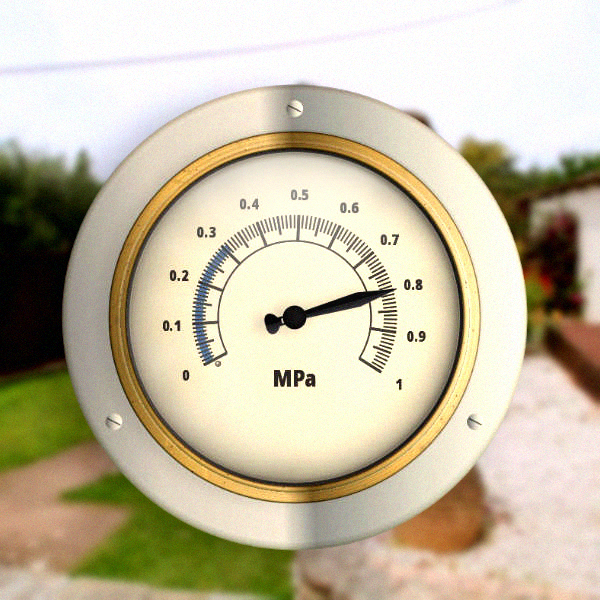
{"value": 0.8, "unit": "MPa"}
